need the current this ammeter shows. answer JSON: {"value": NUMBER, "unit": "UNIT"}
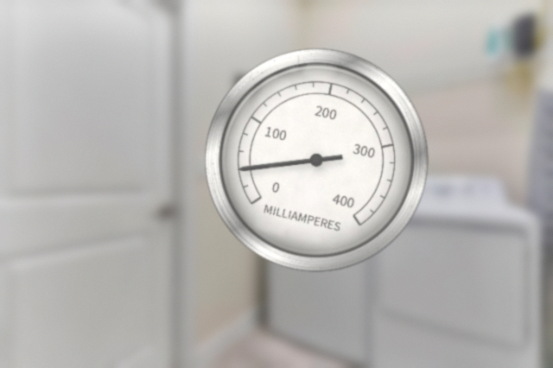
{"value": 40, "unit": "mA"}
